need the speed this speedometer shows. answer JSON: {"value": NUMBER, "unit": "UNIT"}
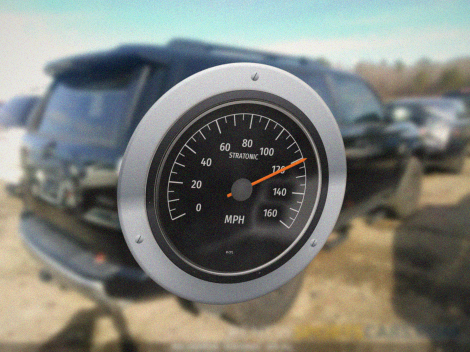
{"value": 120, "unit": "mph"}
